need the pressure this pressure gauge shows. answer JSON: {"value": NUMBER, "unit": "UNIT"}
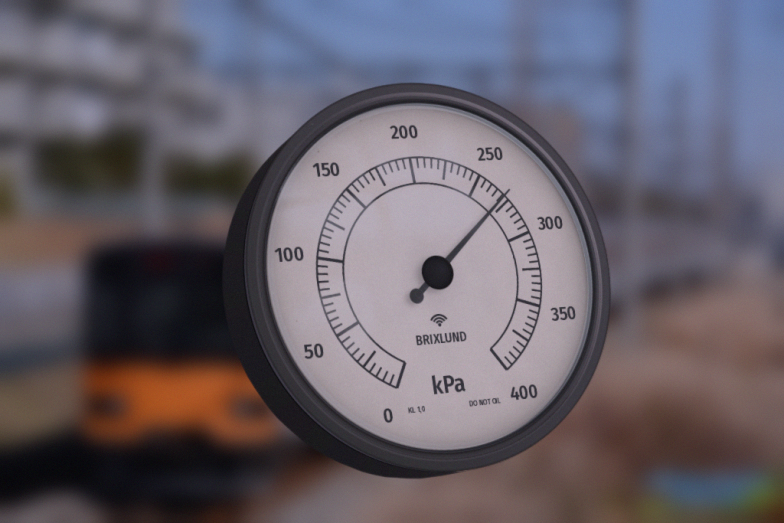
{"value": 270, "unit": "kPa"}
